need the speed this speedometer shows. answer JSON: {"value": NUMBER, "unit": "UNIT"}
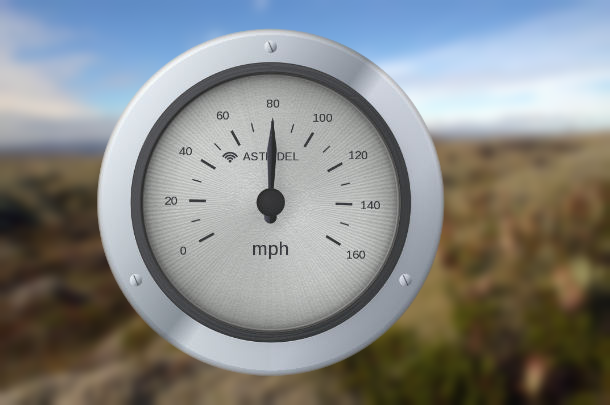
{"value": 80, "unit": "mph"}
